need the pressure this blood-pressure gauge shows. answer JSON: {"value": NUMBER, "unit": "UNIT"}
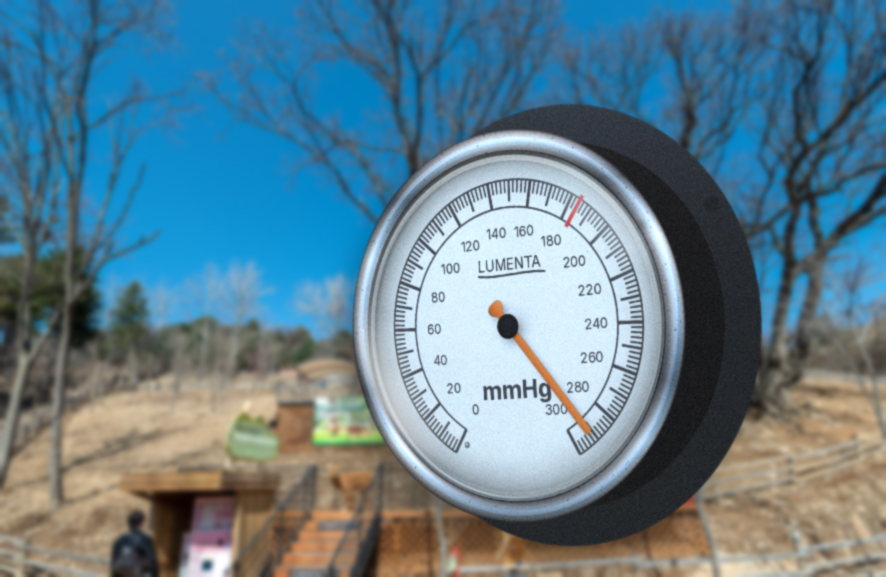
{"value": 290, "unit": "mmHg"}
